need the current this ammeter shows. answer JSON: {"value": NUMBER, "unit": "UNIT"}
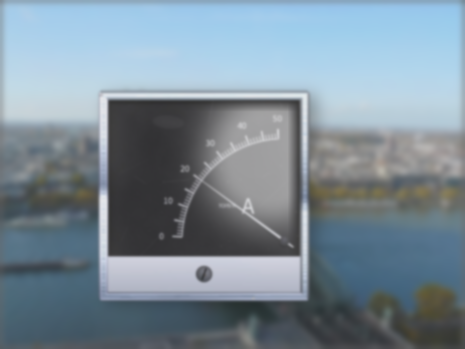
{"value": 20, "unit": "A"}
